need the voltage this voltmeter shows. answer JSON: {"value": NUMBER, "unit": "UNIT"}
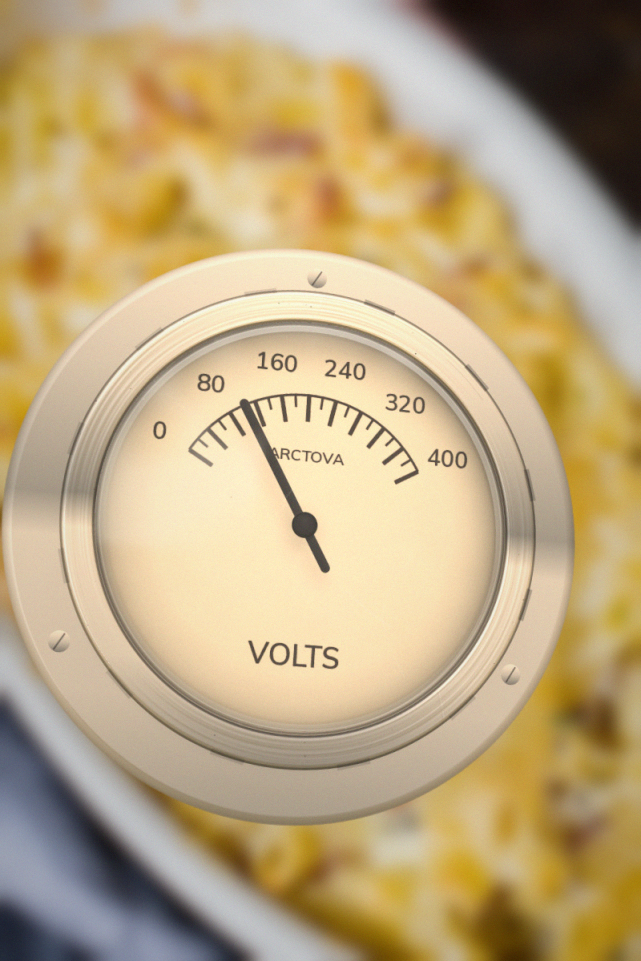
{"value": 100, "unit": "V"}
